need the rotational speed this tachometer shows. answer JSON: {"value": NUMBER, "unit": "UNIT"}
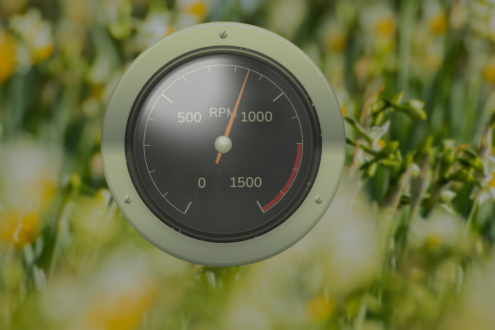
{"value": 850, "unit": "rpm"}
